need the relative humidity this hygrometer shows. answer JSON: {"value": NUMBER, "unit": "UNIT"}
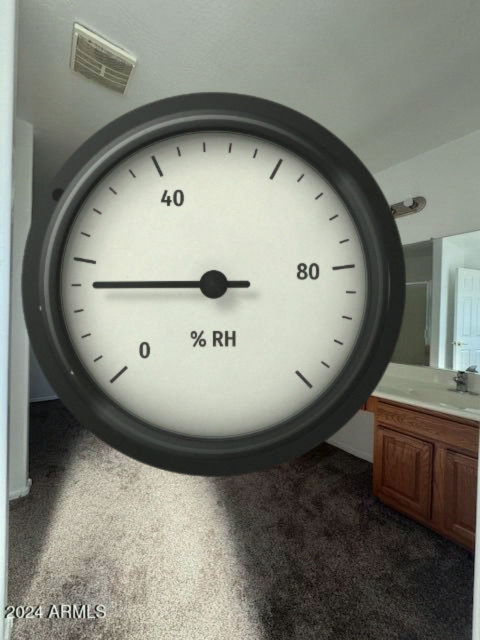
{"value": 16, "unit": "%"}
